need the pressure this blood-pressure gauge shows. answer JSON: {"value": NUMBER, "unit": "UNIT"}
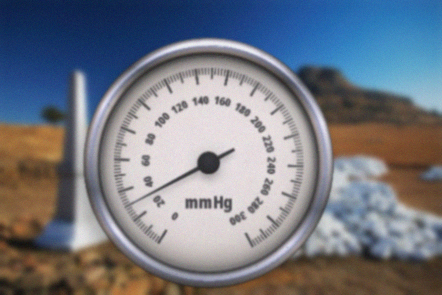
{"value": 30, "unit": "mmHg"}
